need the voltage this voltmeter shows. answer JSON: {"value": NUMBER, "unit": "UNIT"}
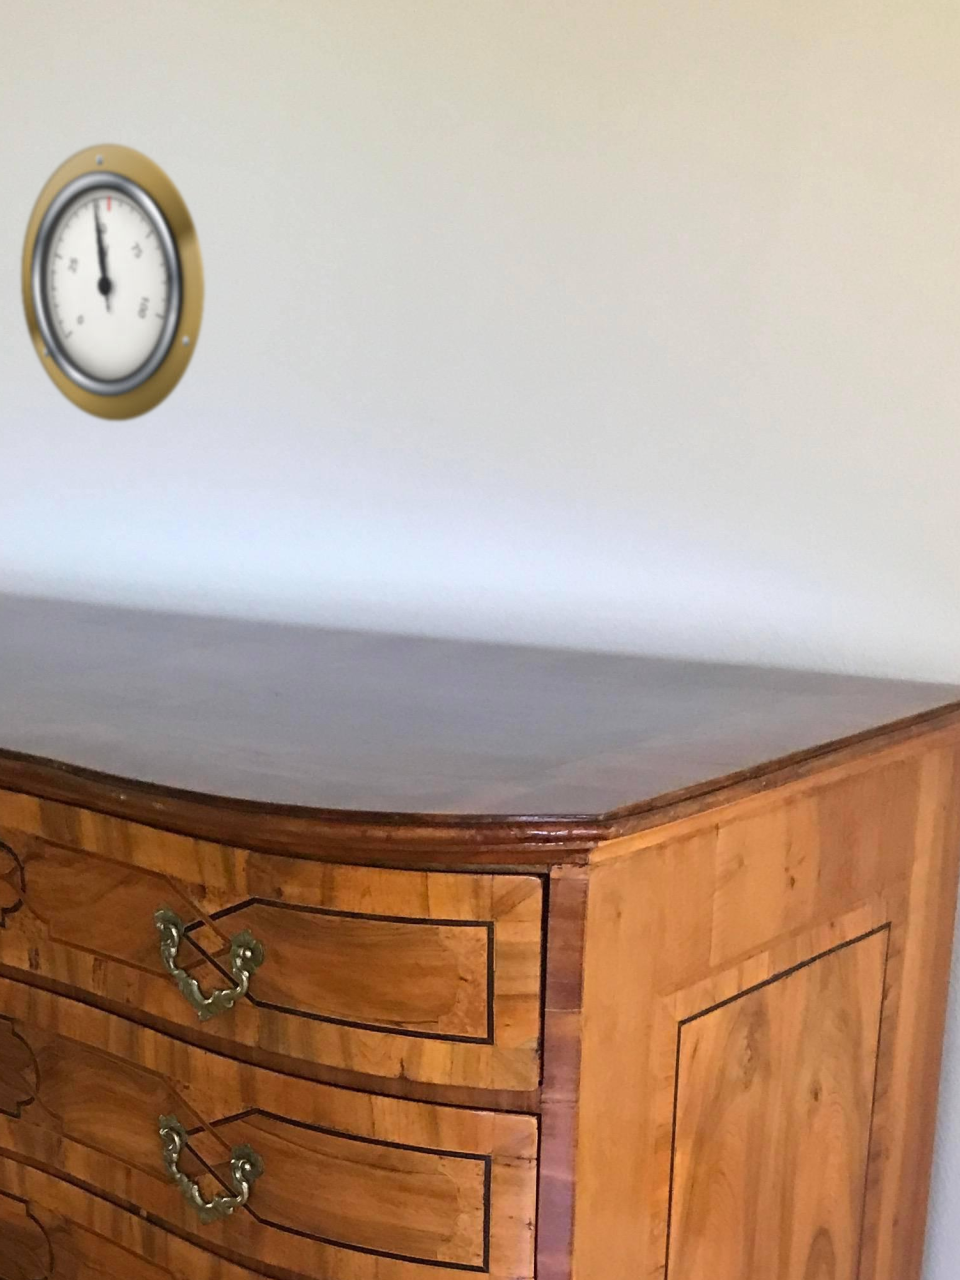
{"value": 50, "unit": "V"}
